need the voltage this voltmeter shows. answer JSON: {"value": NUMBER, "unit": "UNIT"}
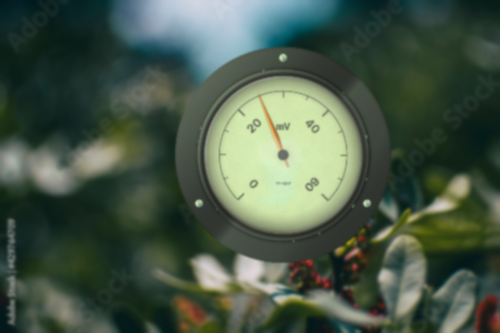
{"value": 25, "unit": "mV"}
